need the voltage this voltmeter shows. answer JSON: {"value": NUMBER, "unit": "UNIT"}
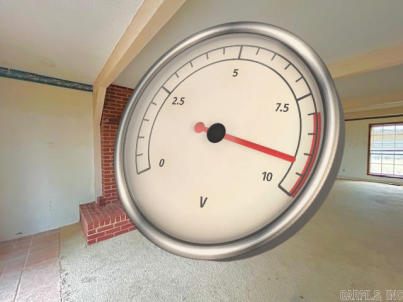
{"value": 9.25, "unit": "V"}
